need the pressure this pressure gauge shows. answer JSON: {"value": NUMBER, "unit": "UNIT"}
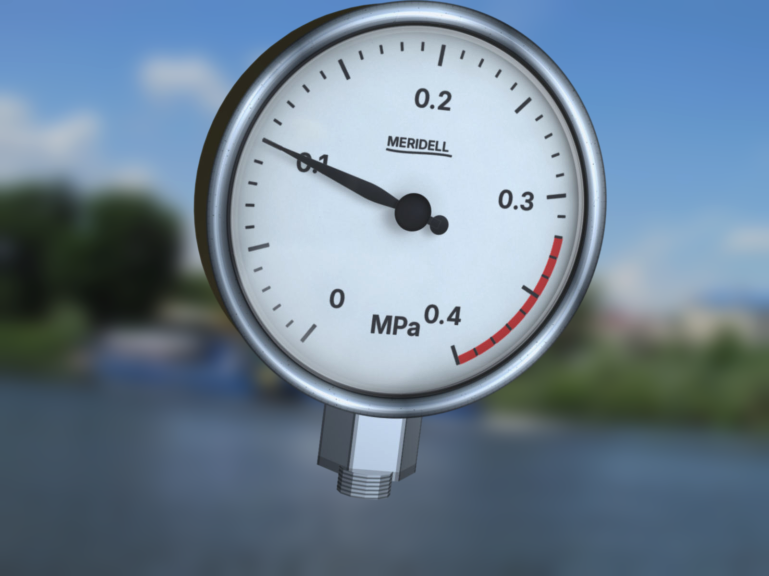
{"value": 0.1, "unit": "MPa"}
